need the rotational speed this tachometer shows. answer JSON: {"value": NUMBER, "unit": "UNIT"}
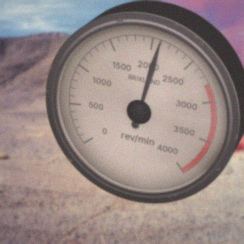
{"value": 2100, "unit": "rpm"}
